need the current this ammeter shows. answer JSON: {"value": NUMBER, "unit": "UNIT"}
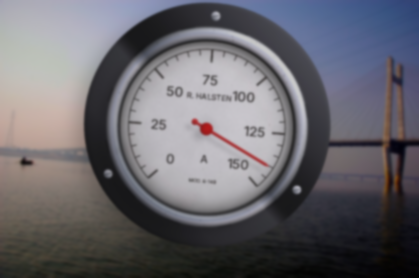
{"value": 140, "unit": "A"}
